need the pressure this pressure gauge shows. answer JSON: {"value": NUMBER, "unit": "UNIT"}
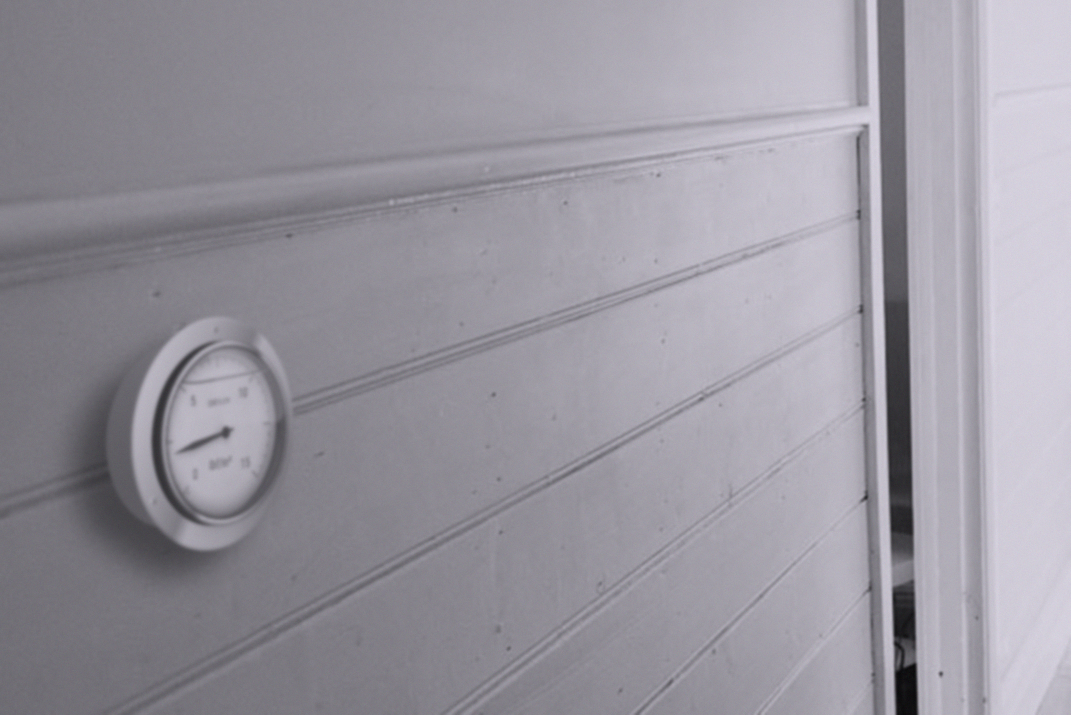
{"value": 2, "unit": "psi"}
